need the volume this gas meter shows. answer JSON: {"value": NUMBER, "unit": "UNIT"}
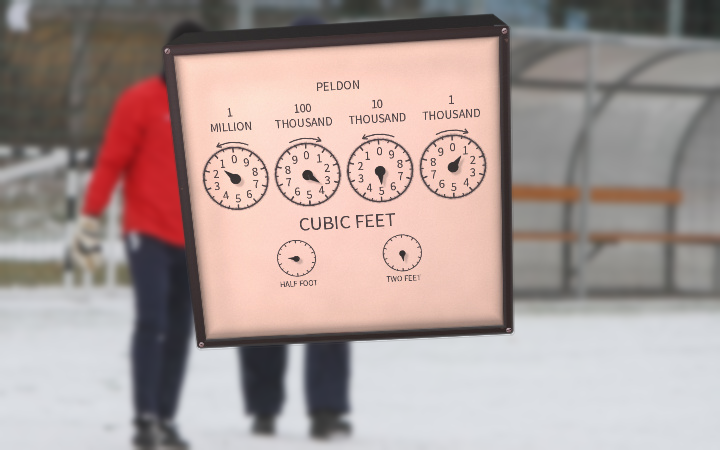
{"value": 135100, "unit": "ft³"}
